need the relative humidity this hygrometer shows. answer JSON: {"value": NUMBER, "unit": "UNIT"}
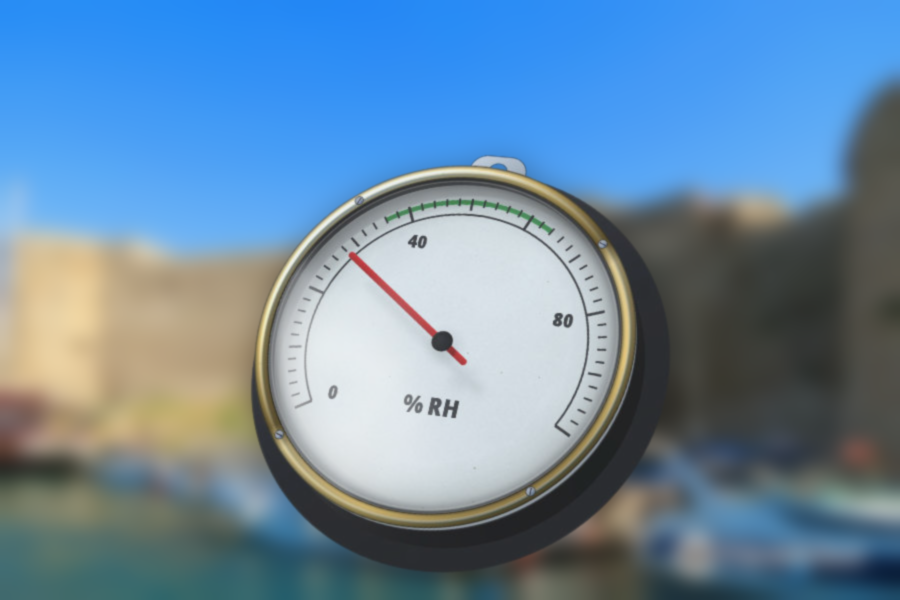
{"value": 28, "unit": "%"}
